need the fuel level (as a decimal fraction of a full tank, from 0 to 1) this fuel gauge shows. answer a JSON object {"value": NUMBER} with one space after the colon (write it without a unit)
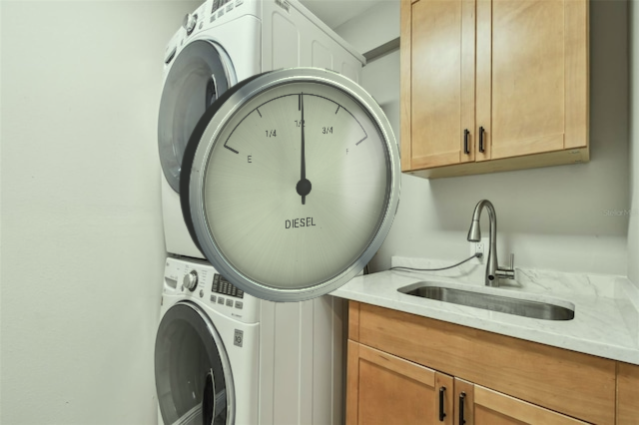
{"value": 0.5}
